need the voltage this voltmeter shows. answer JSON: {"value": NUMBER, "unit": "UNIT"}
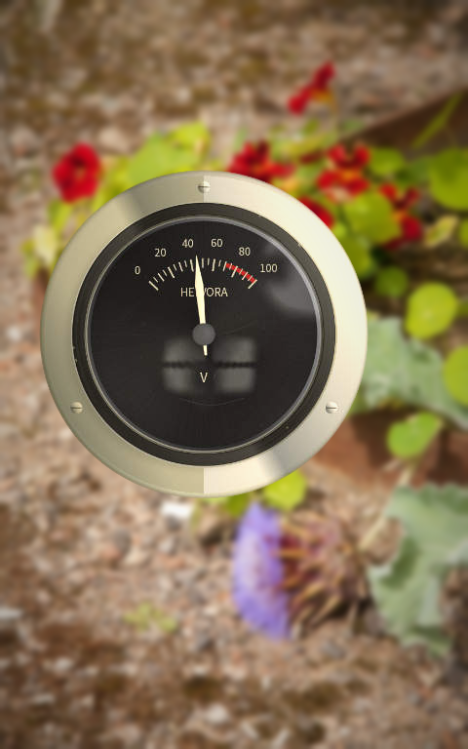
{"value": 45, "unit": "V"}
